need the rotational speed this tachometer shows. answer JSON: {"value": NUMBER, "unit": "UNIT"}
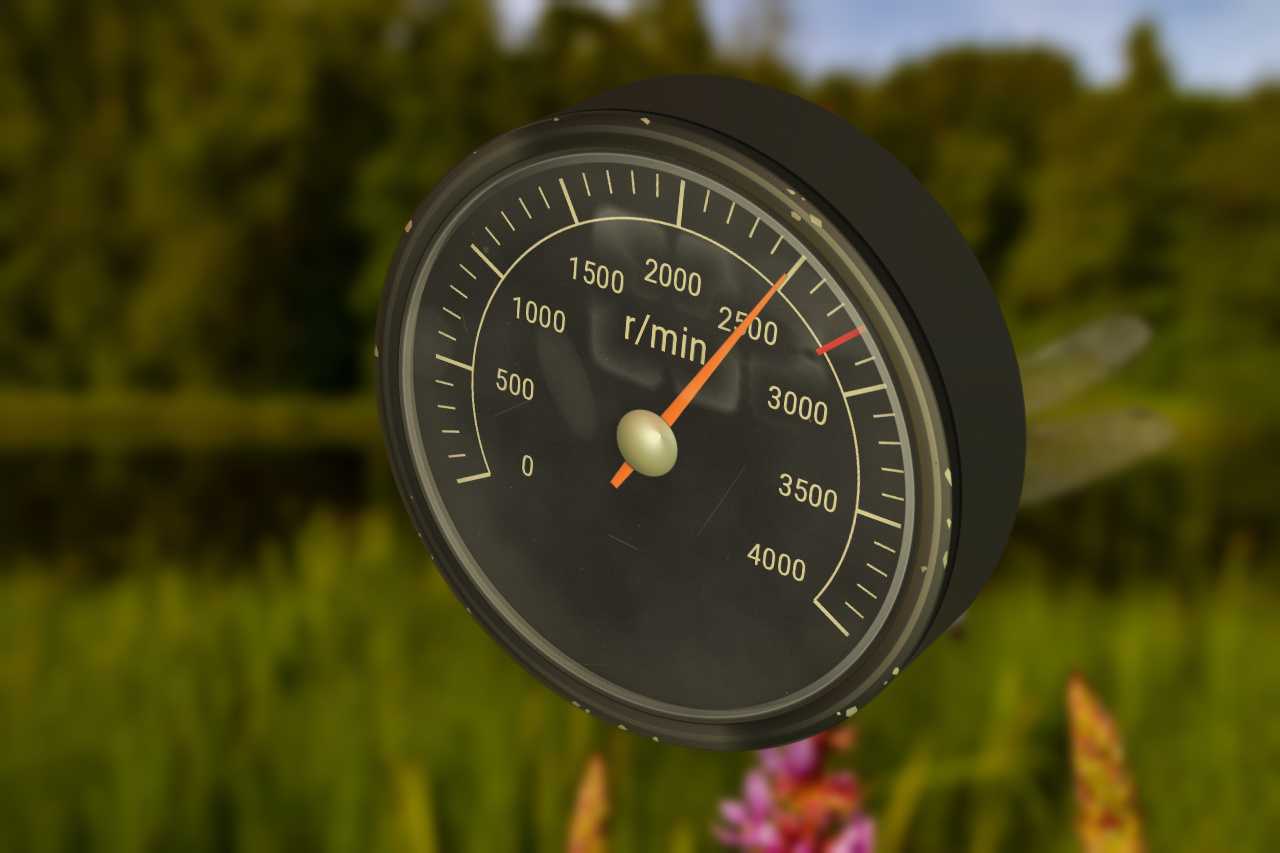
{"value": 2500, "unit": "rpm"}
